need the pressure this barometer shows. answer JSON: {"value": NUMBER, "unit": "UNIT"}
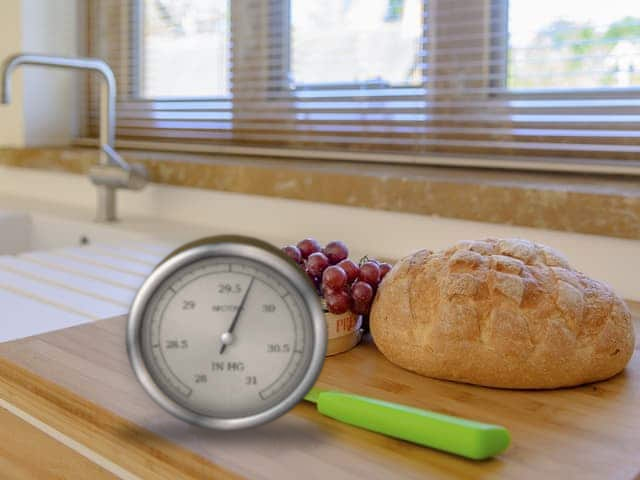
{"value": 29.7, "unit": "inHg"}
